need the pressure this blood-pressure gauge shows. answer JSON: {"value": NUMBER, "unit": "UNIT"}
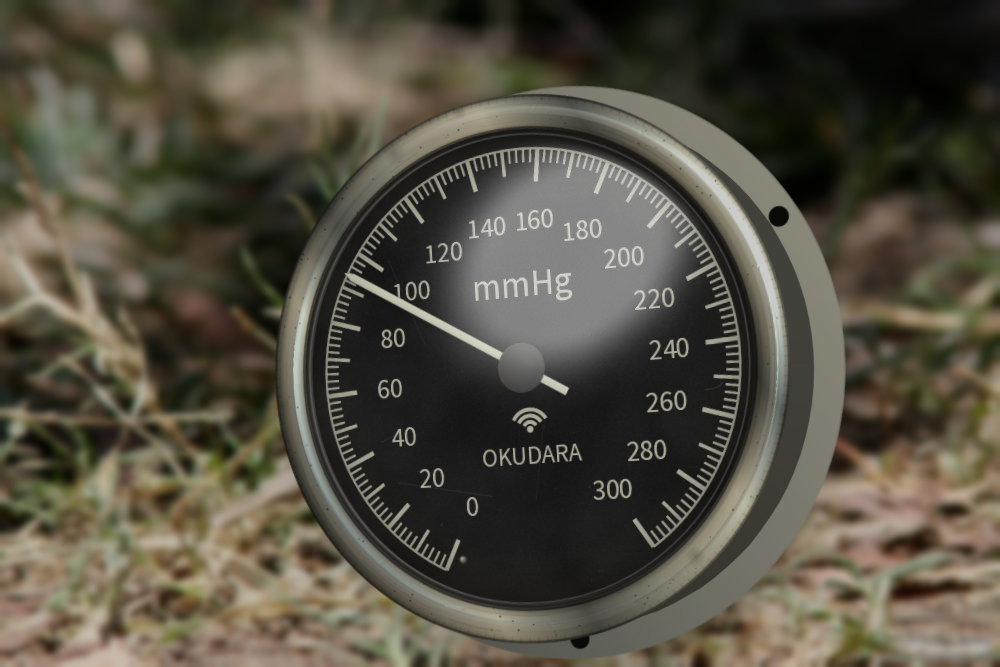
{"value": 94, "unit": "mmHg"}
